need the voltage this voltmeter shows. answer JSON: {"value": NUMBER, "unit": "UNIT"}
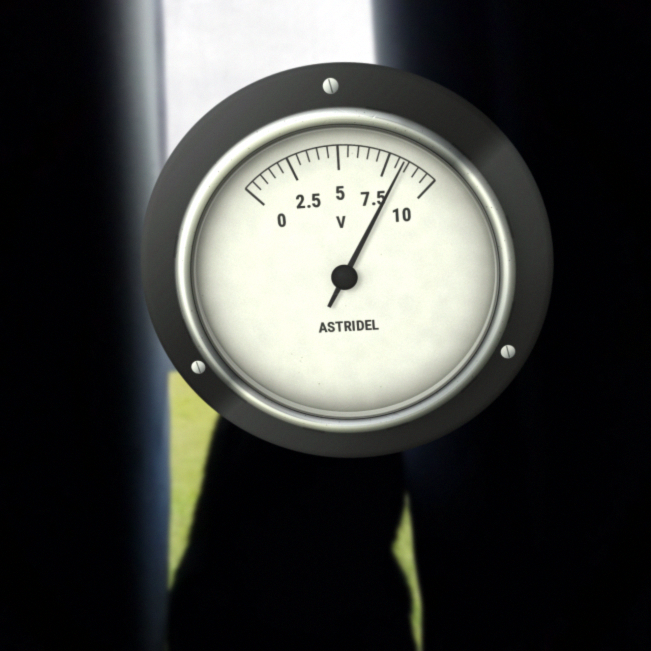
{"value": 8.25, "unit": "V"}
